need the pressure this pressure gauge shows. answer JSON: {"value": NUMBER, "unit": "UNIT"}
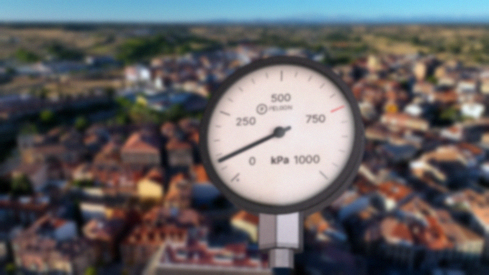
{"value": 75, "unit": "kPa"}
